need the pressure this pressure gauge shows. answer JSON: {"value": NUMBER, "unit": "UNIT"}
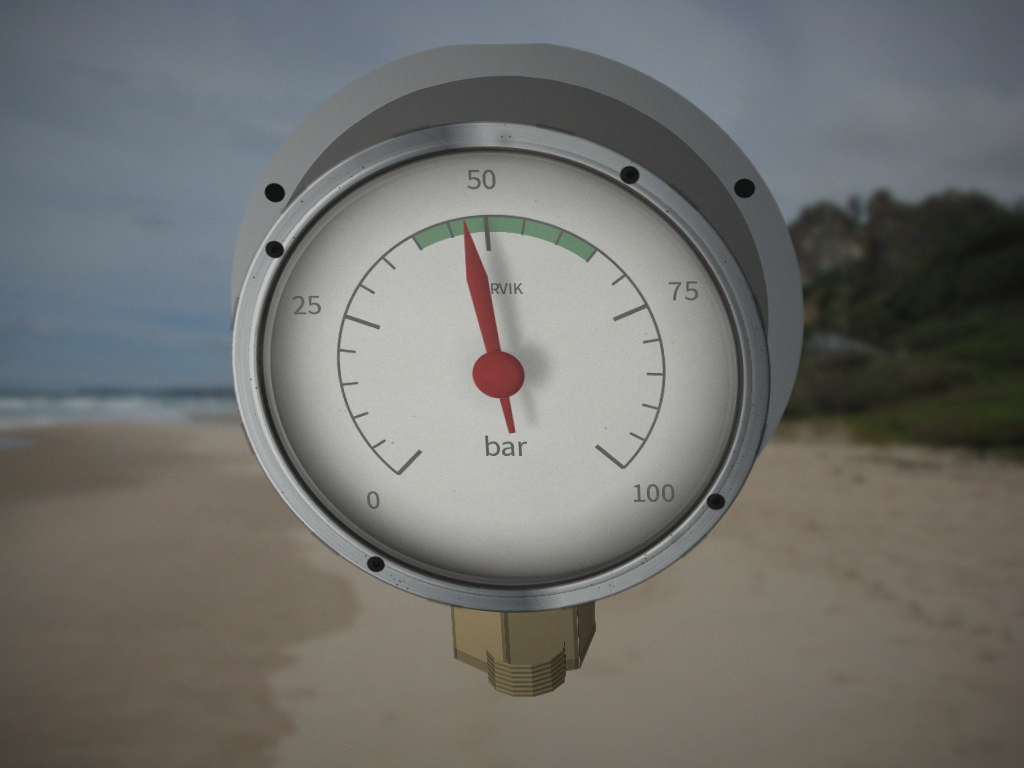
{"value": 47.5, "unit": "bar"}
